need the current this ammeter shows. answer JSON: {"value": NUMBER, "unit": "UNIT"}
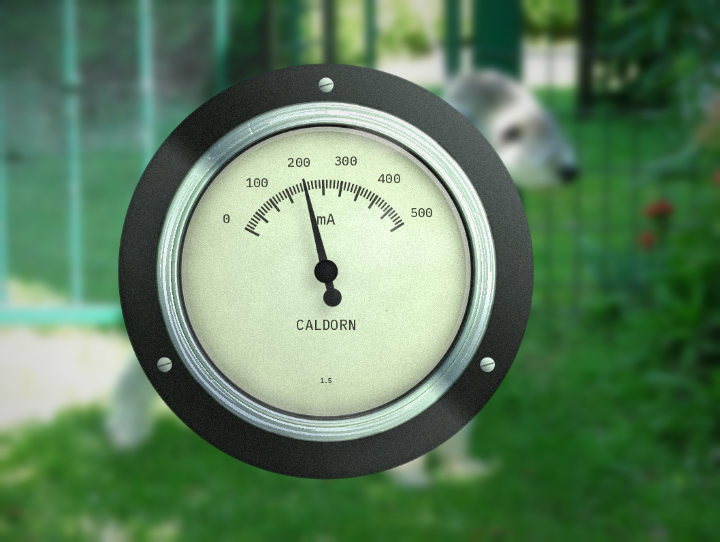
{"value": 200, "unit": "mA"}
